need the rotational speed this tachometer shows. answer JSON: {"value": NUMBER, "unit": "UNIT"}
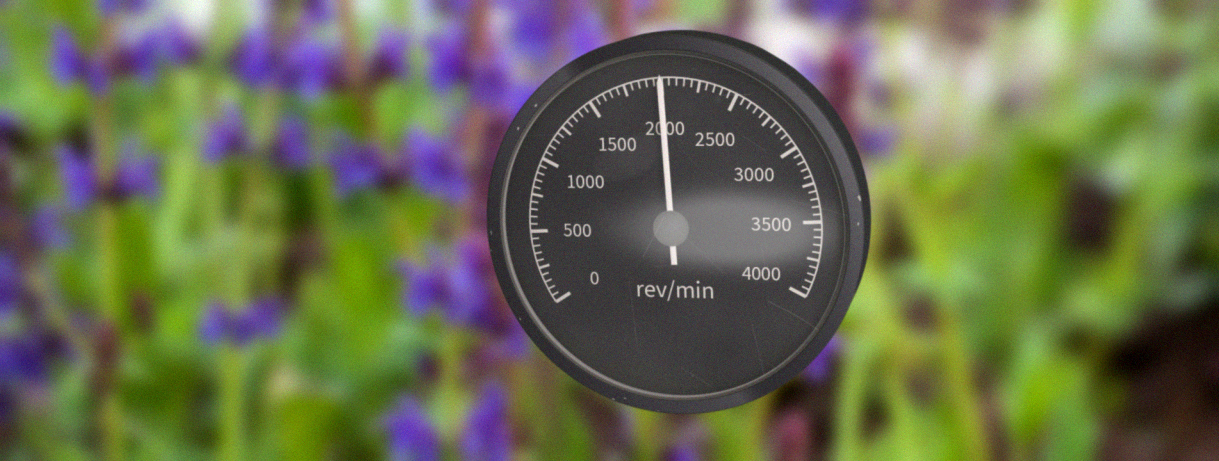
{"value": 2000, "unit": "rpm"}
